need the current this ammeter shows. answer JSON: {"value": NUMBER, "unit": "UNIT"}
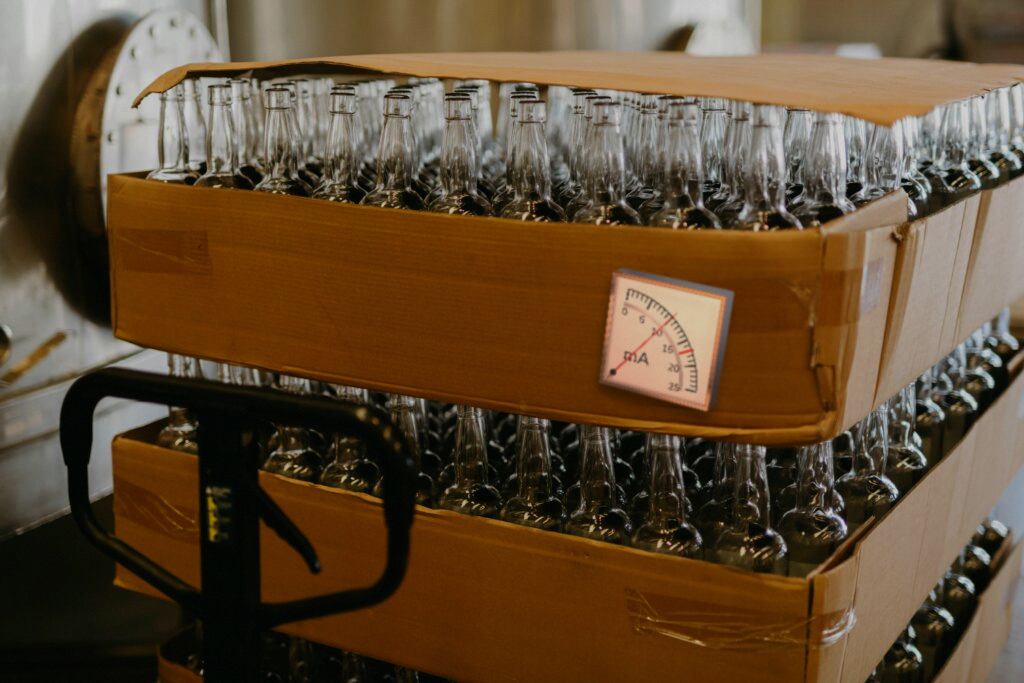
{"value": 10, "unit": "mA"}
